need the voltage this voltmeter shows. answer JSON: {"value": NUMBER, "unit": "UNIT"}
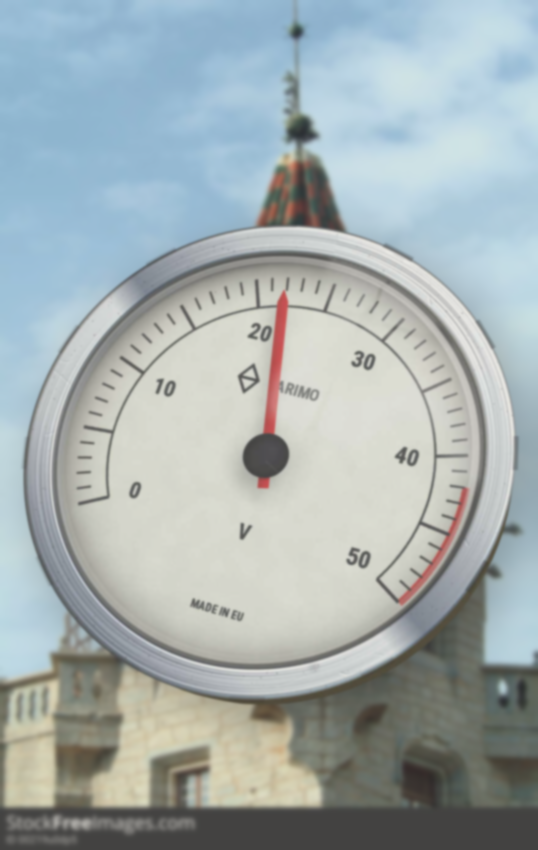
{"value": 22, "unit": "V"}
